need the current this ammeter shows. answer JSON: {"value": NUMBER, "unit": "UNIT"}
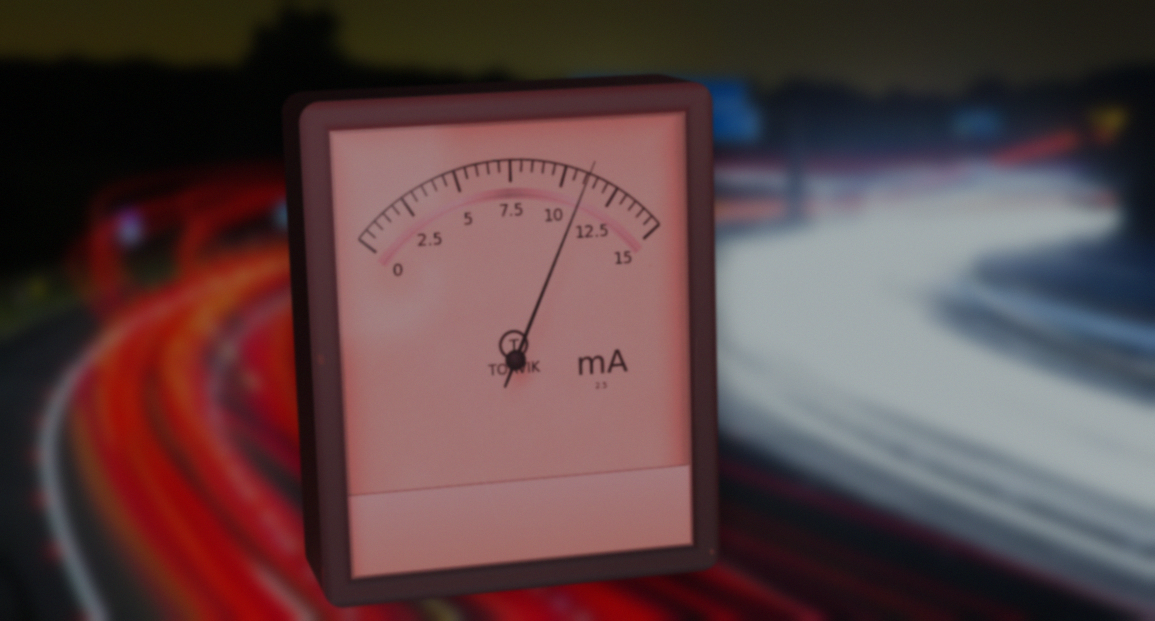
{"value": 11, "unit": "mA"}
